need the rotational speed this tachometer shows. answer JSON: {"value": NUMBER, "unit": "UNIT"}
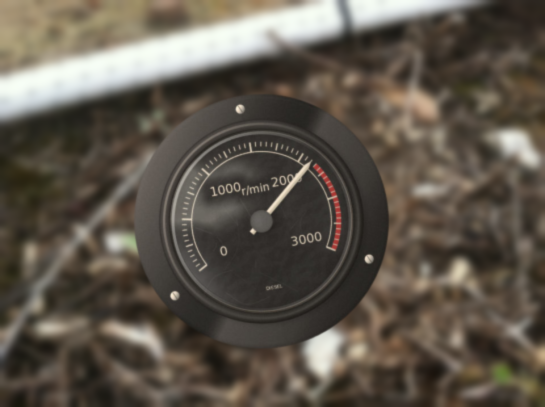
{"value": 2100, "unit": "rpm"}
